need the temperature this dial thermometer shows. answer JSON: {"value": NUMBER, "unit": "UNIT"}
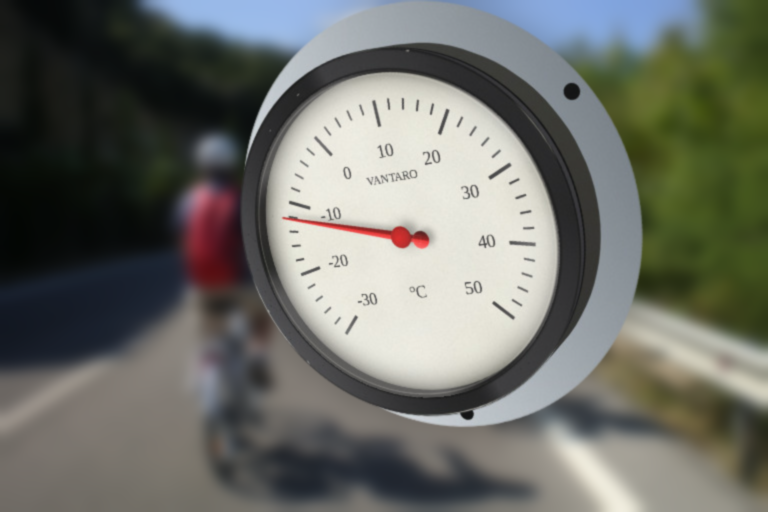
{"value": -12, "unit": "°C"}
